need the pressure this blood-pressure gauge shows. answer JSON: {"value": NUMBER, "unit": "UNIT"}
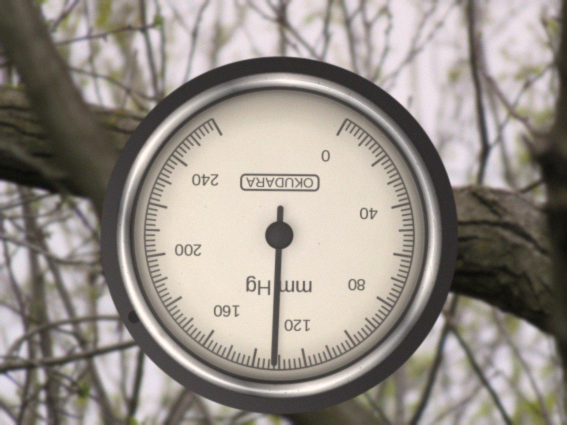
{"value": 132, "unit": "mmHg"}
